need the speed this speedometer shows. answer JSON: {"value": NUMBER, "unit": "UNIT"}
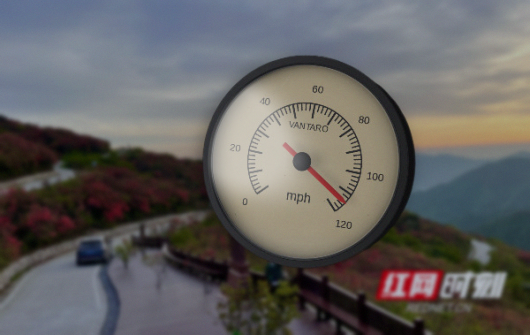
{"value": 114, "unit": "mph"}
